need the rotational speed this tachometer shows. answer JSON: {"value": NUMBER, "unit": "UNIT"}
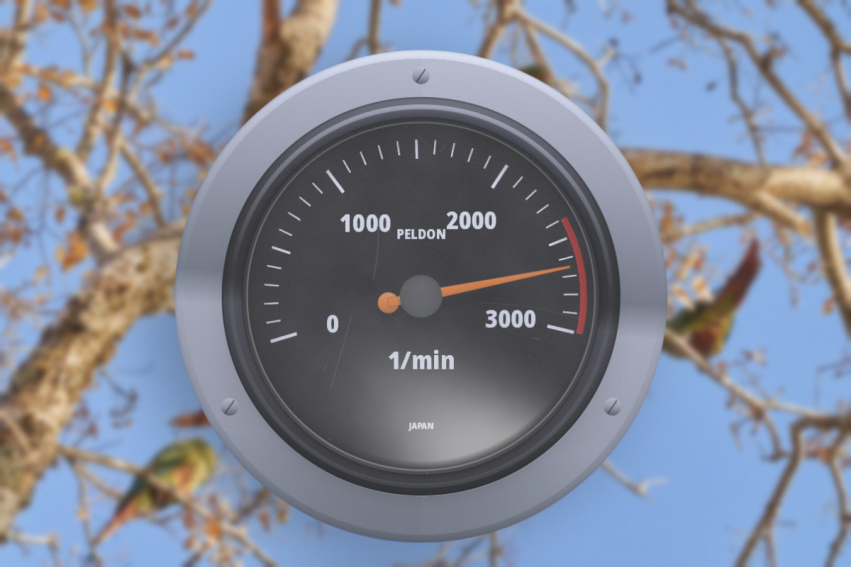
{"value": 2650, "unit": "rpm"}
